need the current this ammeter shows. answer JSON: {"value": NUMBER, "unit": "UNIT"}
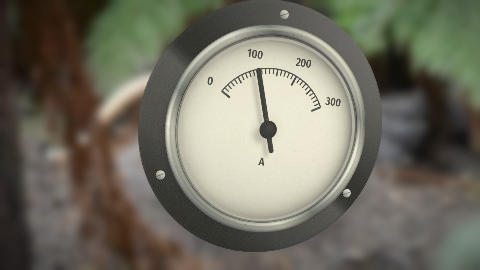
{"value": 100, "unit": "A"}
